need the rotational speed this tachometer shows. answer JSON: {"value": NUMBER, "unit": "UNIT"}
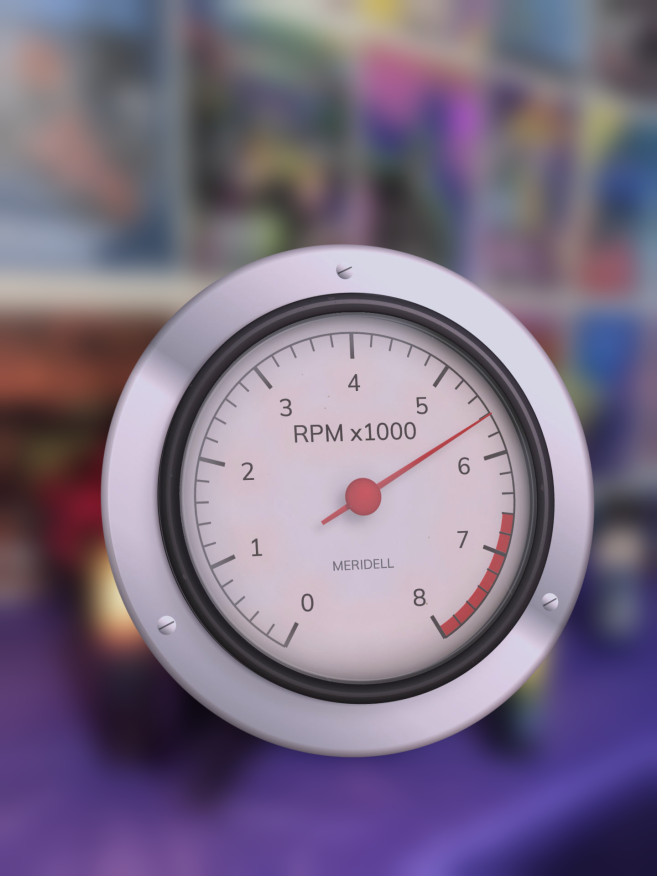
{"value": 5600, "unit": "rpm"}
